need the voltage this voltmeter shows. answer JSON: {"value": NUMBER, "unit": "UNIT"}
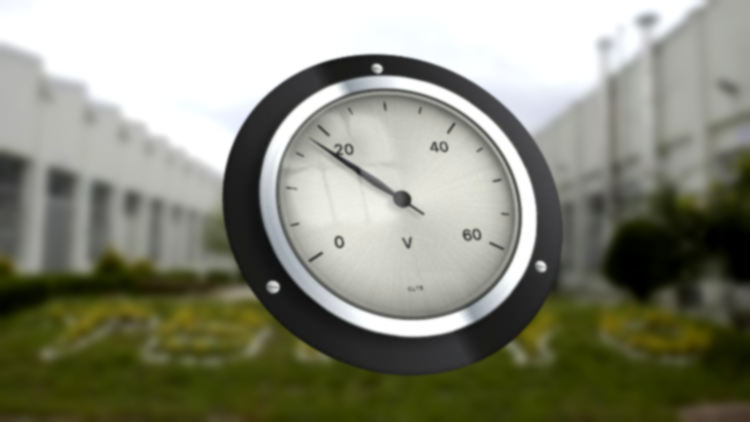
{"value": 17.5, "unit": "V"}
